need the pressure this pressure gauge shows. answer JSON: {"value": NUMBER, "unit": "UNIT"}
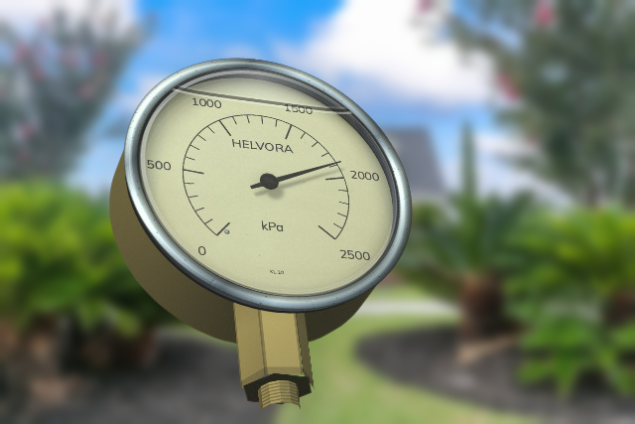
{"value": 1900, "unit": "kPa"}
